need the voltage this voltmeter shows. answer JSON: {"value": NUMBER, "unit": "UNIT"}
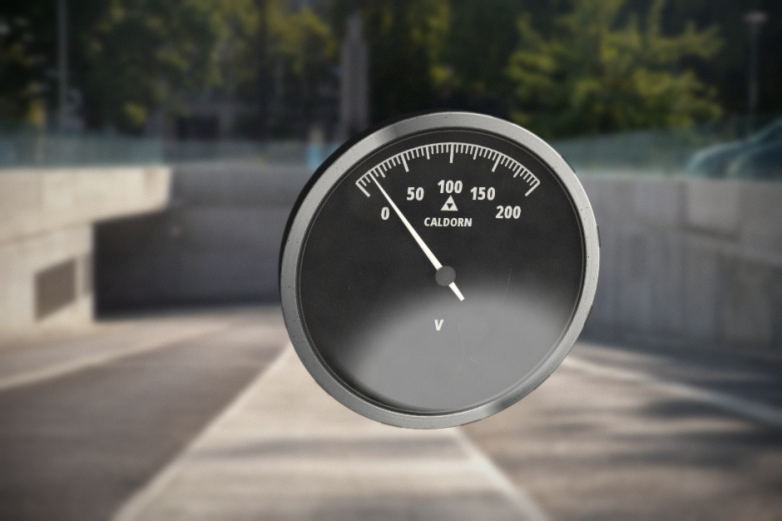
{"value": 15, "unit": "V"}
